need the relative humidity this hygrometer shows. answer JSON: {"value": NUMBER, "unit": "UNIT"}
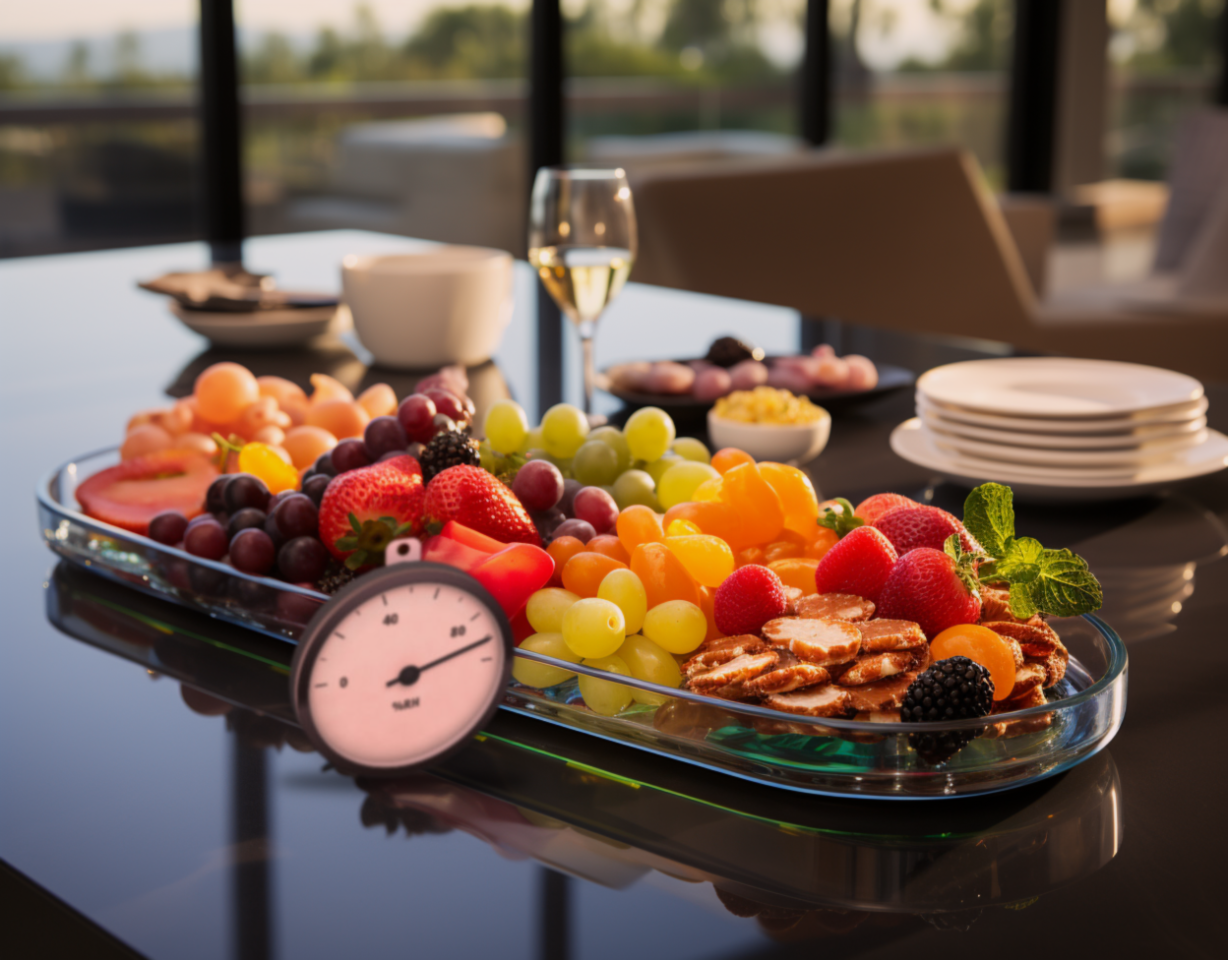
{"value": 90, "unit": "%"}
